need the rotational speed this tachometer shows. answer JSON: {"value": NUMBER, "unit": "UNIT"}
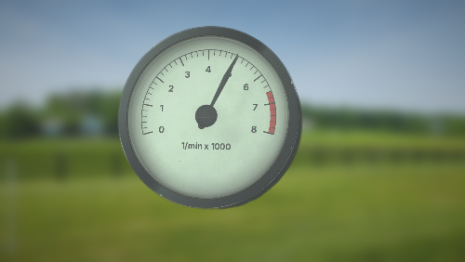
{"value": 5000, "unit": "rpm"}
